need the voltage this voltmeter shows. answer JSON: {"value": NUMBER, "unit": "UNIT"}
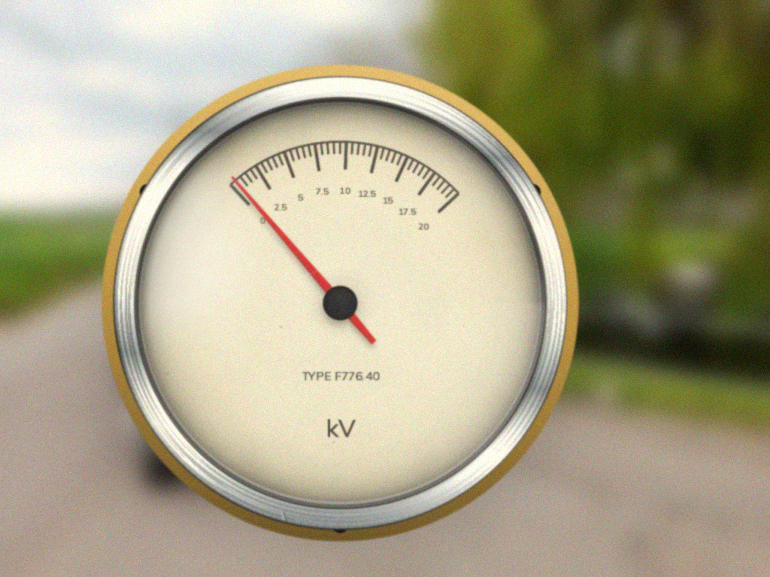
{"value": 0.5, "unit": "kV"}
